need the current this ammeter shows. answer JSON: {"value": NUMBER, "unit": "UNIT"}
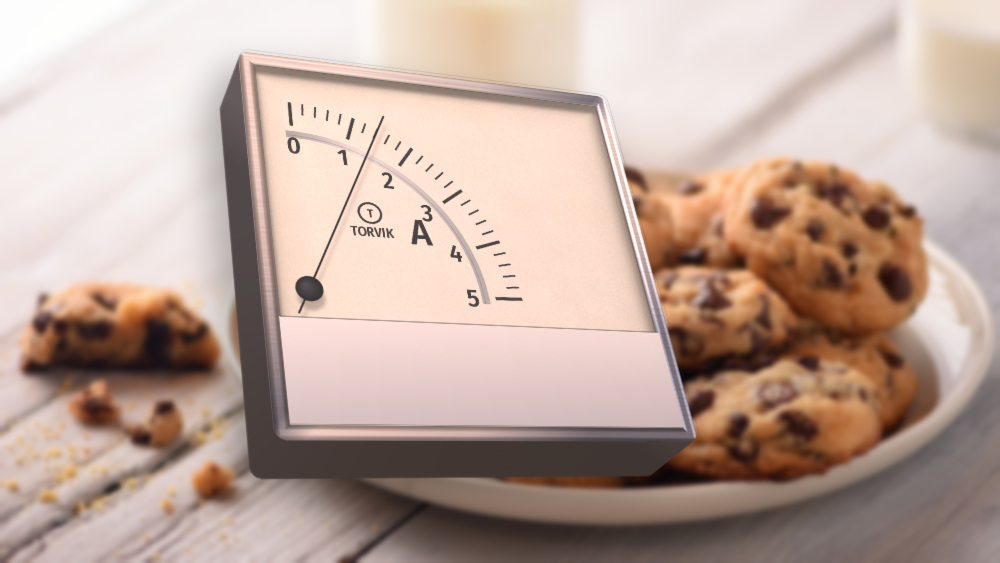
{"value": 1.4, "unit": "A"}
